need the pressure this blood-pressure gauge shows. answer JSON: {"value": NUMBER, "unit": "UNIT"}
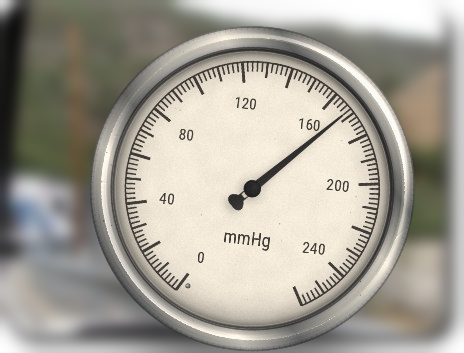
{"value": 168, "unit": "mmHg"}
